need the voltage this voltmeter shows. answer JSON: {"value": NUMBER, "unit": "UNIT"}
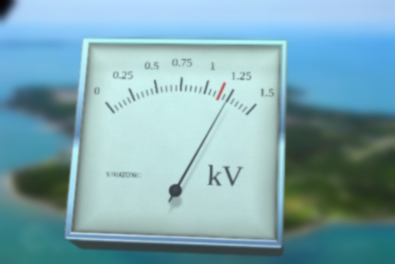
{"value": 1.25, "unit": "kV"}
